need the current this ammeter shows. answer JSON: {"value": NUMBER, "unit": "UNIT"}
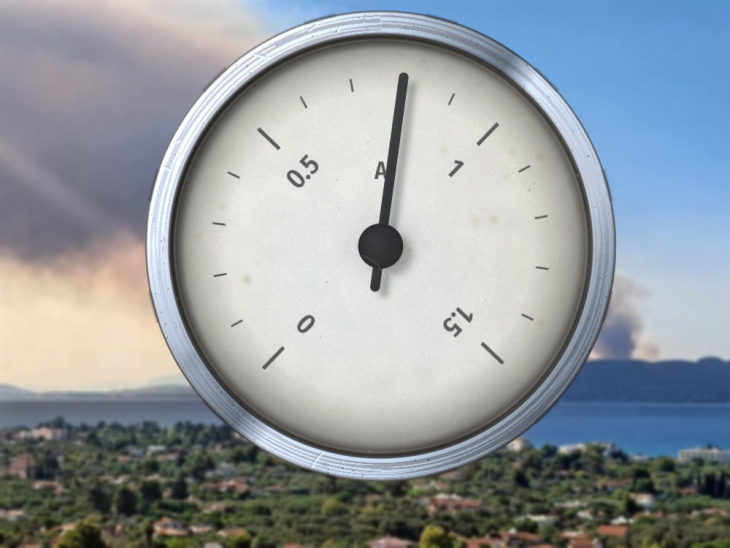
{"value": 0.8, "unit": "A"}
